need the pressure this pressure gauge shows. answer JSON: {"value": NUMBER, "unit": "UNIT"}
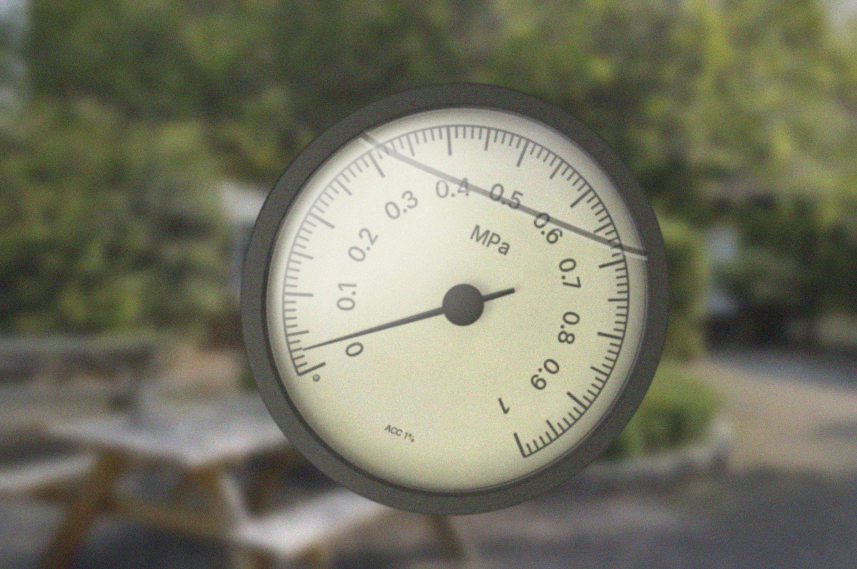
{"value": 0.03, "unit": "MPa"}
